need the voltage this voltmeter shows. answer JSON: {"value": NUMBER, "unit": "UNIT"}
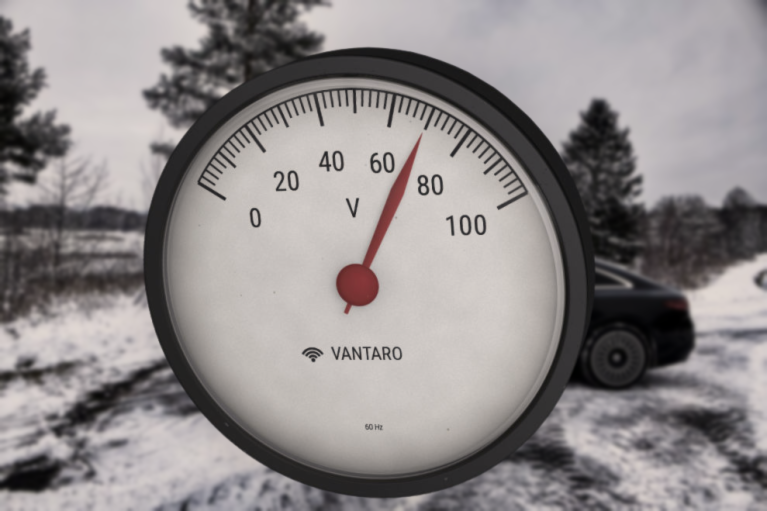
{"value": 70, "unit": "V"}
